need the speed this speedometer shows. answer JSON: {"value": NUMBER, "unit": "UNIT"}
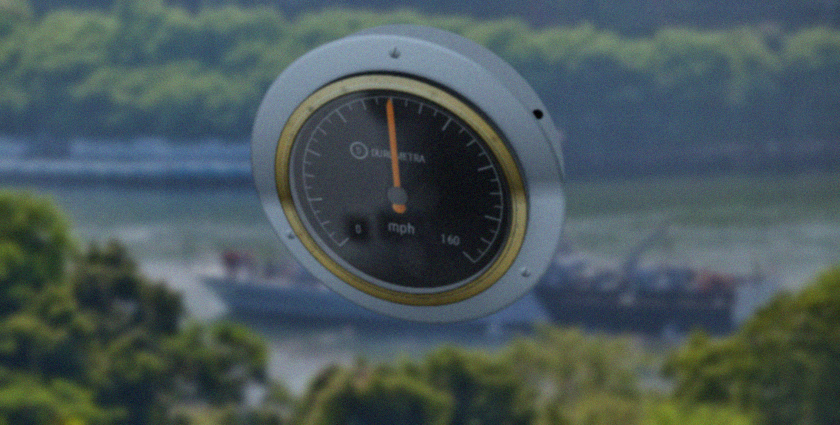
{"value": 80, "unit": "mph"}
